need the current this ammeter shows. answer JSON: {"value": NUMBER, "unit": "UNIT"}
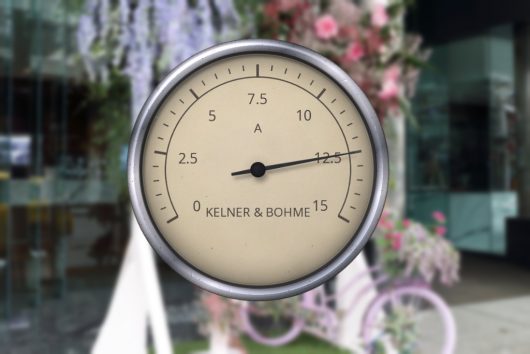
{"value": 12.5, "unit": "A"}
